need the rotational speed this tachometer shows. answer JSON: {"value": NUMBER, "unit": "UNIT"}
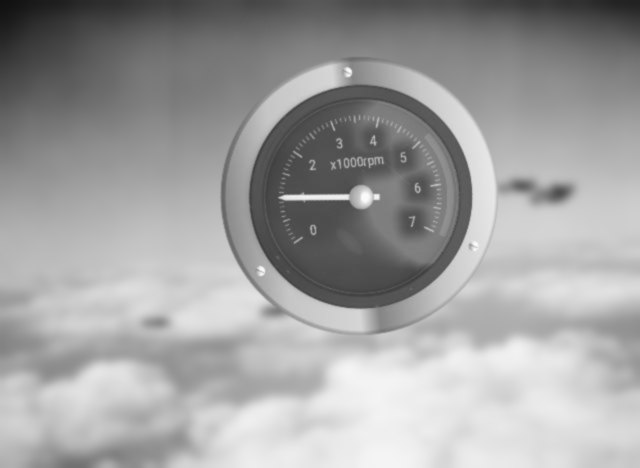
{"value": 1000, "unit": "rpm"}
